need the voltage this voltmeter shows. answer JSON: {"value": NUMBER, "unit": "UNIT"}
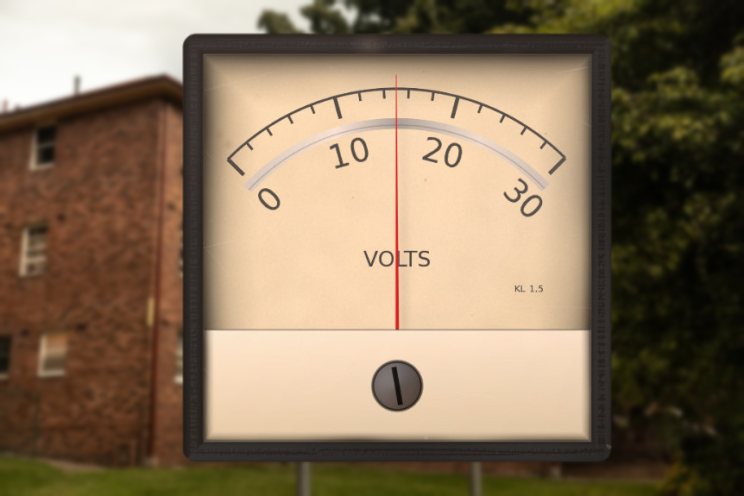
{"value": 15, "unit": "V"}
